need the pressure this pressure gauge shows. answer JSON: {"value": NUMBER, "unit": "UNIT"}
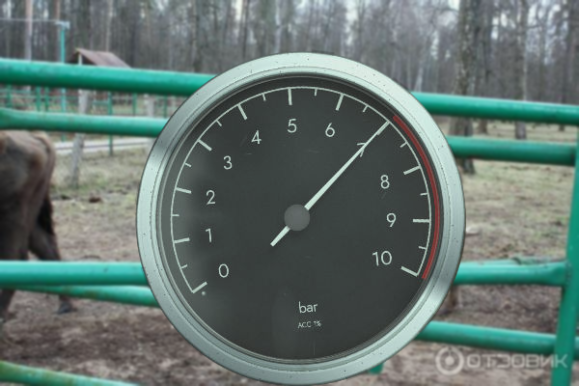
{"value": 7, "unit": "bar"}
